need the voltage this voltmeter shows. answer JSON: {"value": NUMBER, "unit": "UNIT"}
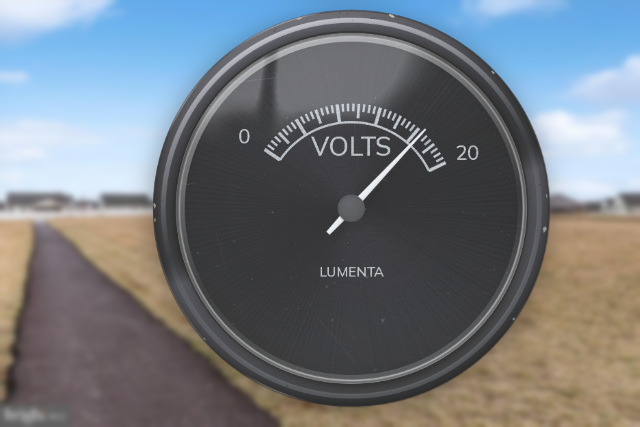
{"value": 16.5, "unit": "V"}
